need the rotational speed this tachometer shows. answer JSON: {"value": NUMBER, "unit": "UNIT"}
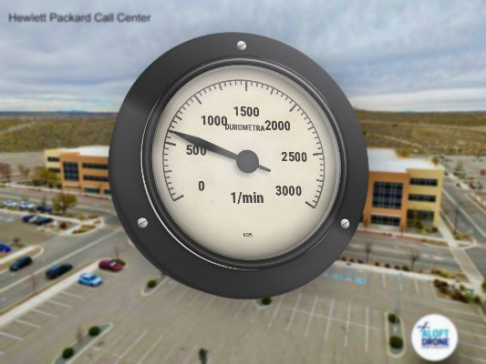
{"value": 600, "unit": "rpm"}
